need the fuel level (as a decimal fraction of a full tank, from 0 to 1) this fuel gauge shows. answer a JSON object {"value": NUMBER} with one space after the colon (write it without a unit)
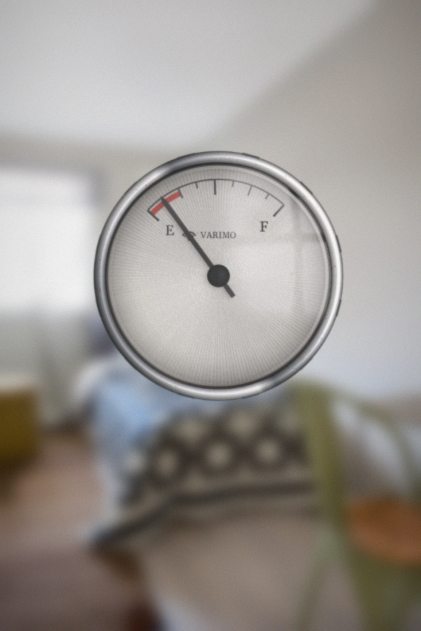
{"value": 0.125}
